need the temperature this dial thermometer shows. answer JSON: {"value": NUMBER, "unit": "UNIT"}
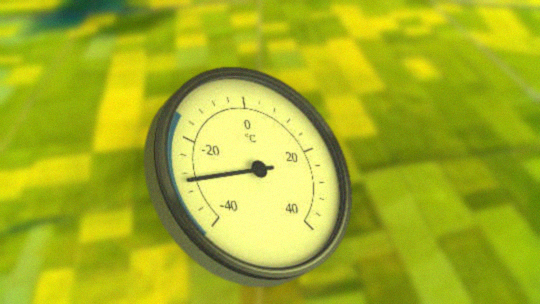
{"value": -30, "unit": "°C"}
